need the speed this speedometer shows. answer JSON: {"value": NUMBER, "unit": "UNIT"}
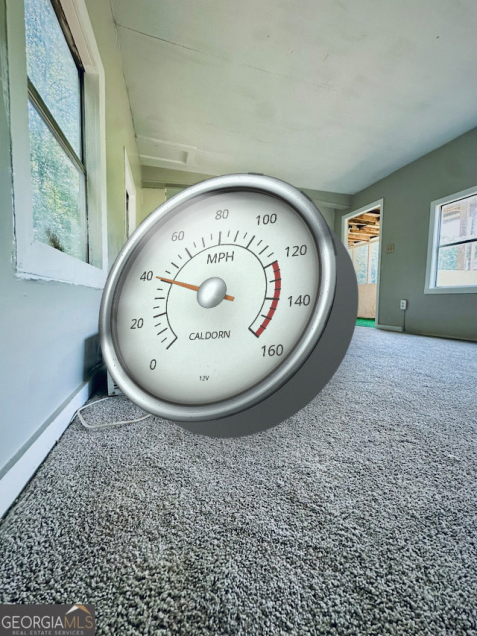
{"value": 40, "unit": "mph"}
